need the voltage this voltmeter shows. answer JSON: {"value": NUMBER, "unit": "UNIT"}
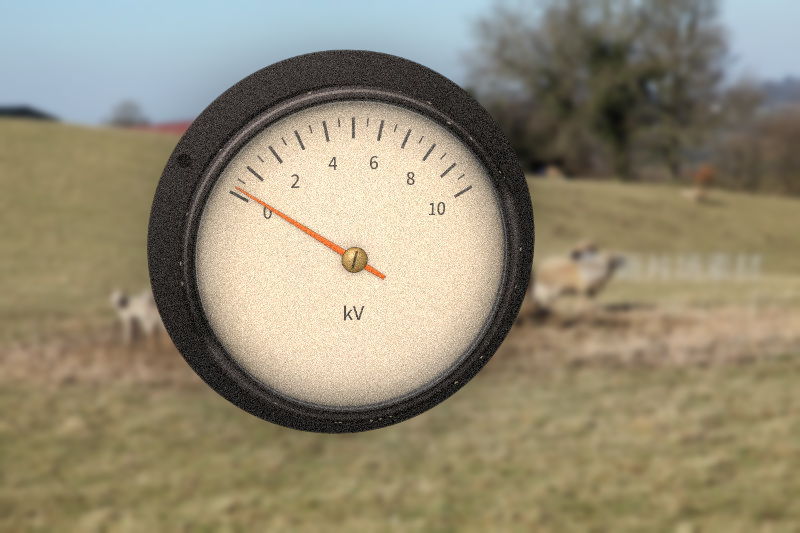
{"value": 0.25, "unit": "kV"}
